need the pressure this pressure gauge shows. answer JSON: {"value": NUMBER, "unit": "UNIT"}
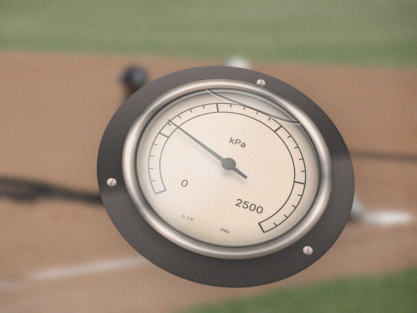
{"value": 600, "unit": "kPa"}
